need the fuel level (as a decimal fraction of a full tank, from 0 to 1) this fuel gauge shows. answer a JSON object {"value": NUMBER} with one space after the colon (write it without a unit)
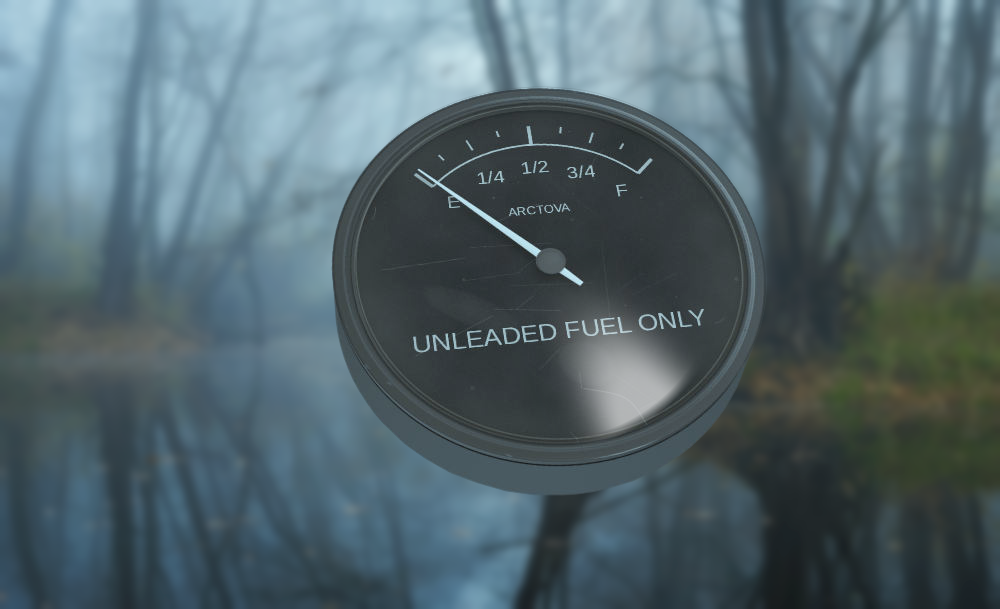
{"value": 0}
